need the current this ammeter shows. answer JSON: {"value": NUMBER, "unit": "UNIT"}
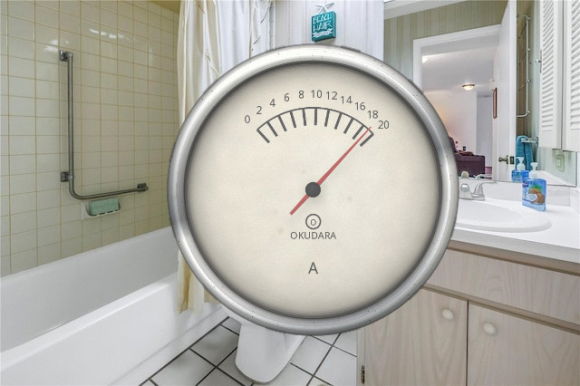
{"value": 19, "unit": "A"}
